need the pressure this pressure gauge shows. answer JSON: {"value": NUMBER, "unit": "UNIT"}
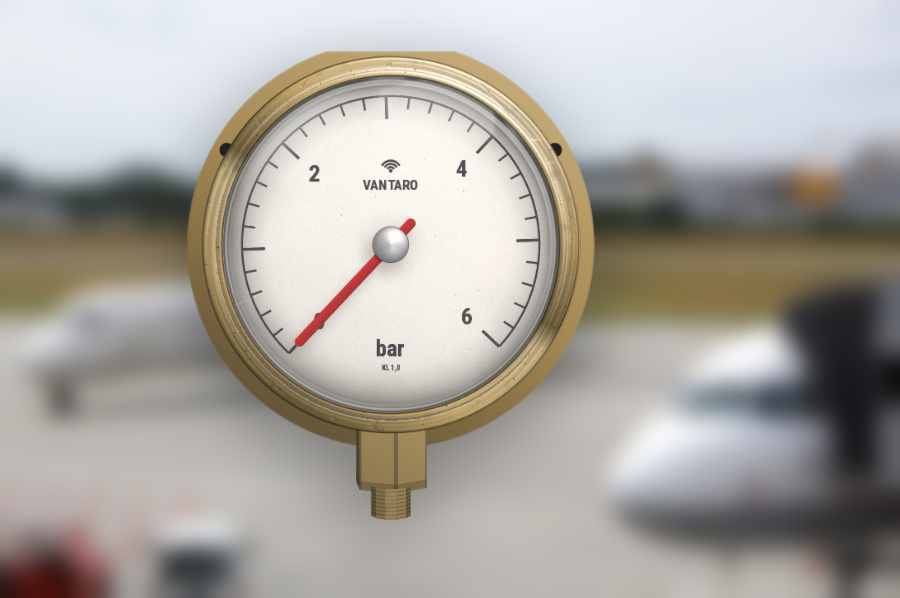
{"value": 0, "unit": "bar"}
